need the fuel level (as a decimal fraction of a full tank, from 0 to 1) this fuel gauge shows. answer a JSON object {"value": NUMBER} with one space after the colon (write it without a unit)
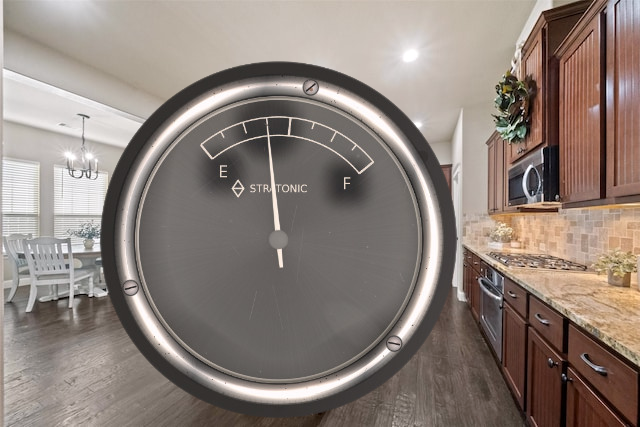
{"value": 0.375}
